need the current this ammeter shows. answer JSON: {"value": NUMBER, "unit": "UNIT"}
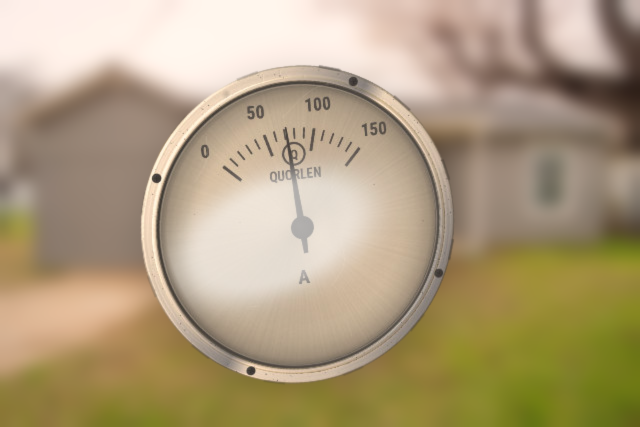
{"value": 70, "unit": "A"}
